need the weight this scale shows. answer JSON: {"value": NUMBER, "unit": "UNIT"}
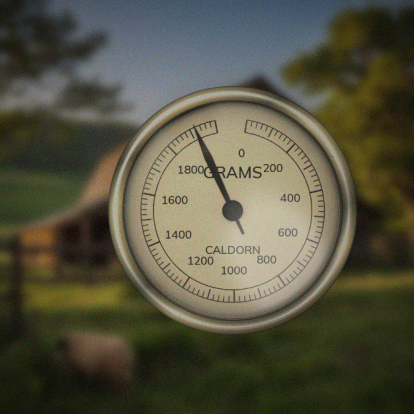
{"value": 1920, "unit": "g"}
